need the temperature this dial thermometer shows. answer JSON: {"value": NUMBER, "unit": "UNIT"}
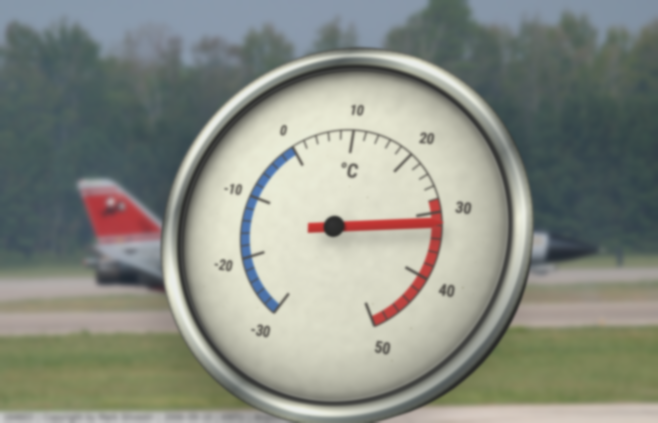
{"value": 32, "unit": "°C"}
